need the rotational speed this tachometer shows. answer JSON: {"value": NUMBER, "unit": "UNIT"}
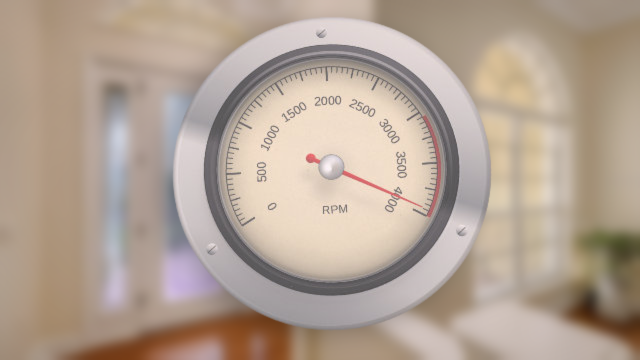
{"value": 3950, "unit": "rpm"}
